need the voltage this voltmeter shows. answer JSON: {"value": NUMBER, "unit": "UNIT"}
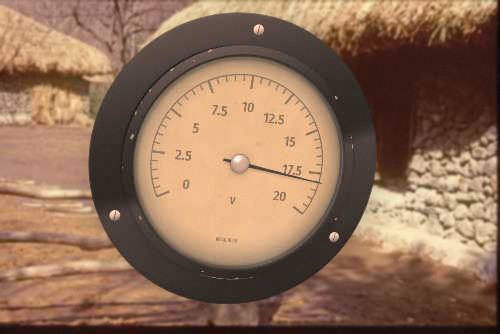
{"value": 18, "unit": "V"}
